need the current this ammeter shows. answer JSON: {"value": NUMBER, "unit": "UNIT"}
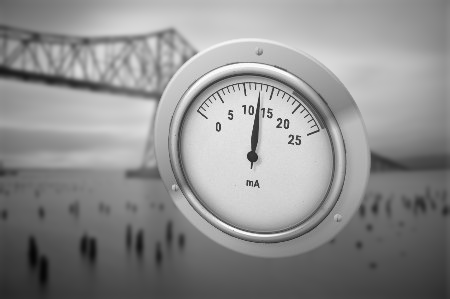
{"value": 13, "unit": "mA"}
